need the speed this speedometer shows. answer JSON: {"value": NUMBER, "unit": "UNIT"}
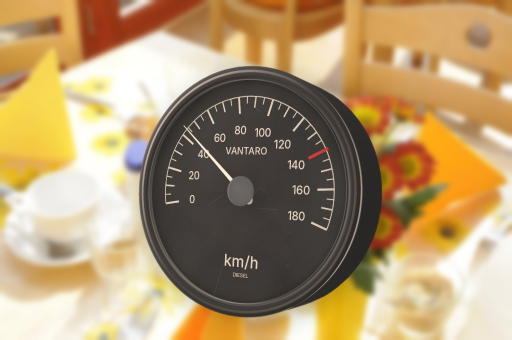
{"value": 45, "unit": "km/h"}
